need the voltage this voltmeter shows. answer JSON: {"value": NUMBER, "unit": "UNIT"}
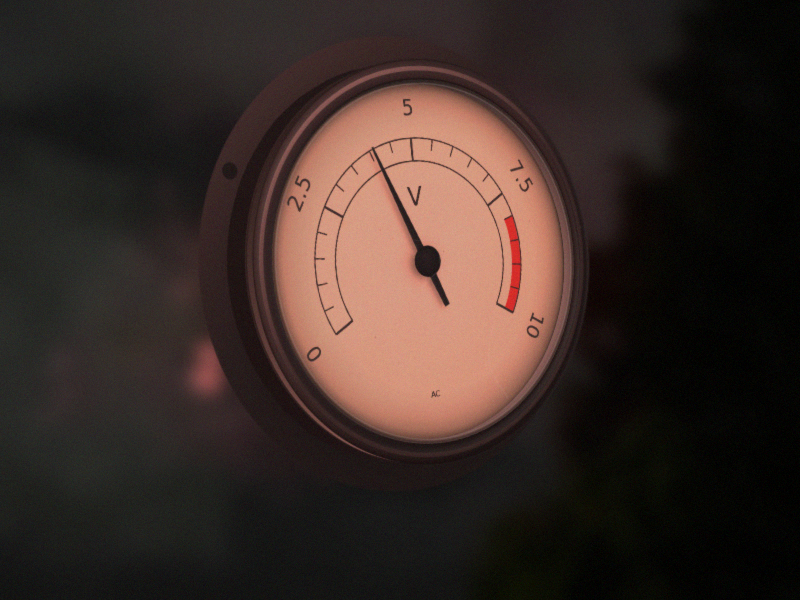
{"value": 4, "unit": "V"}
